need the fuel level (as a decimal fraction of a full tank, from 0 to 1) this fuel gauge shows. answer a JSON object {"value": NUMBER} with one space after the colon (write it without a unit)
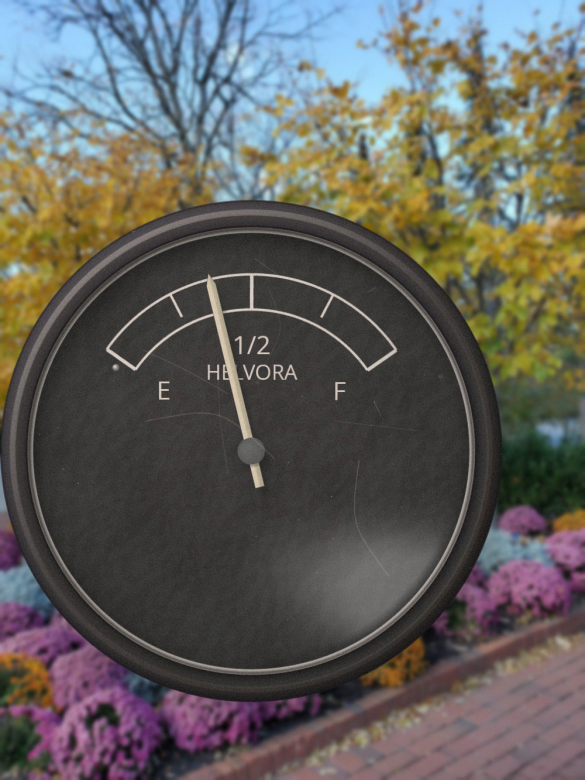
{"value": 0.375}
